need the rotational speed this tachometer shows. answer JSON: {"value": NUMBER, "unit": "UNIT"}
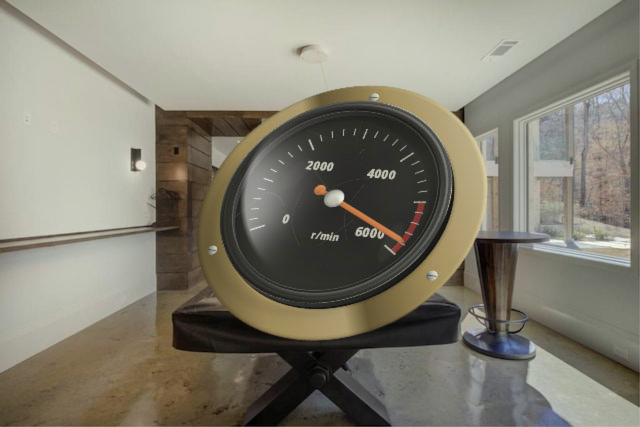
{"value": 5800, "unit": "rpm"}
